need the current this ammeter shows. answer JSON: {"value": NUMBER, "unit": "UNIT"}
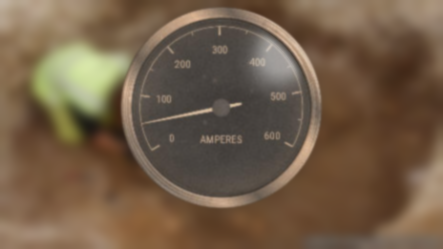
{"value": 50, "unit": "A"}
